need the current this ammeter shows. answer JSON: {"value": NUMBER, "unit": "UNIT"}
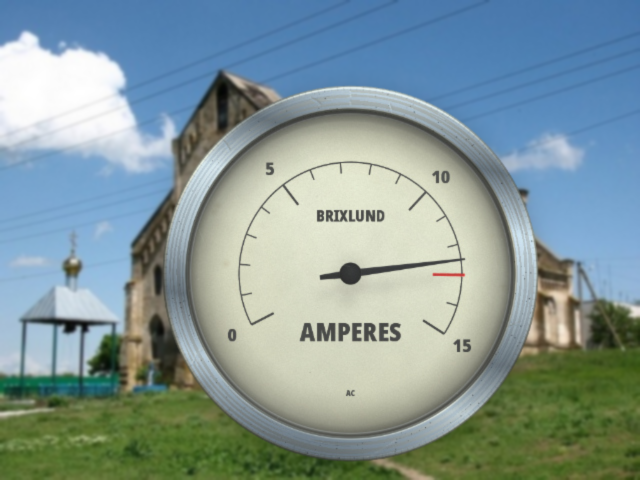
{"value": 12.5, "unit": "A"}
